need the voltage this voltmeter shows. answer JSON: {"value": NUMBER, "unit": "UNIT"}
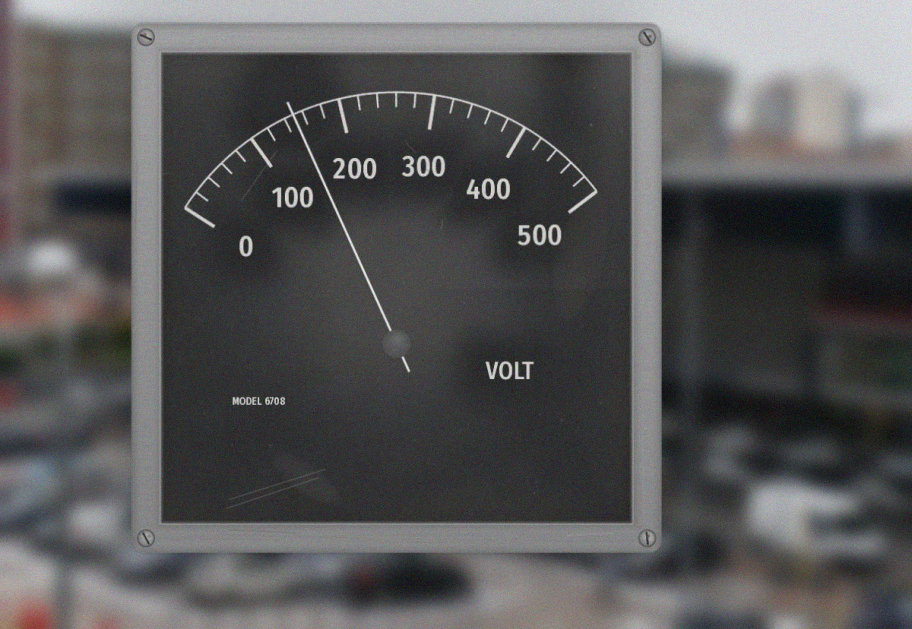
{"value": 150, "unit": "V"}
